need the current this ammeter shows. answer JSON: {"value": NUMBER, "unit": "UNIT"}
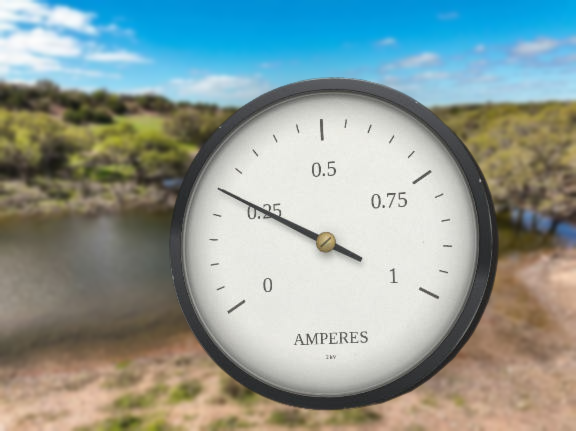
{"value": 0.25, "unit": "A"}
